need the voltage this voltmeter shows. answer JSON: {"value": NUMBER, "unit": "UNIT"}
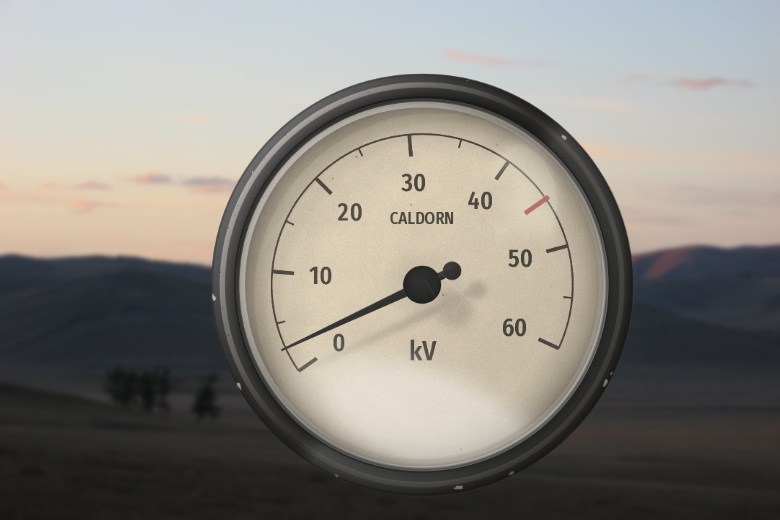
{"value": 2.5, "unit": "kV"}
